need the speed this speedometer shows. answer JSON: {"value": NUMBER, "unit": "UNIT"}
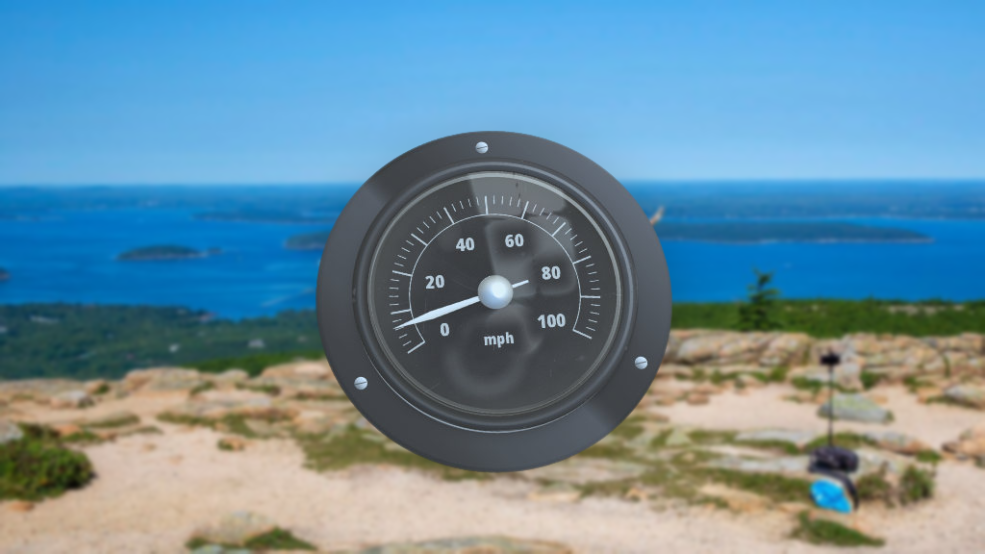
{"value": 6, "unit": "mph"}
